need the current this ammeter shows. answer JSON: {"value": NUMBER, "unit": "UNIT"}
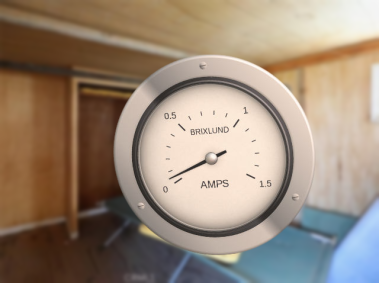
{"value": 0.05, "unit": "A"}
